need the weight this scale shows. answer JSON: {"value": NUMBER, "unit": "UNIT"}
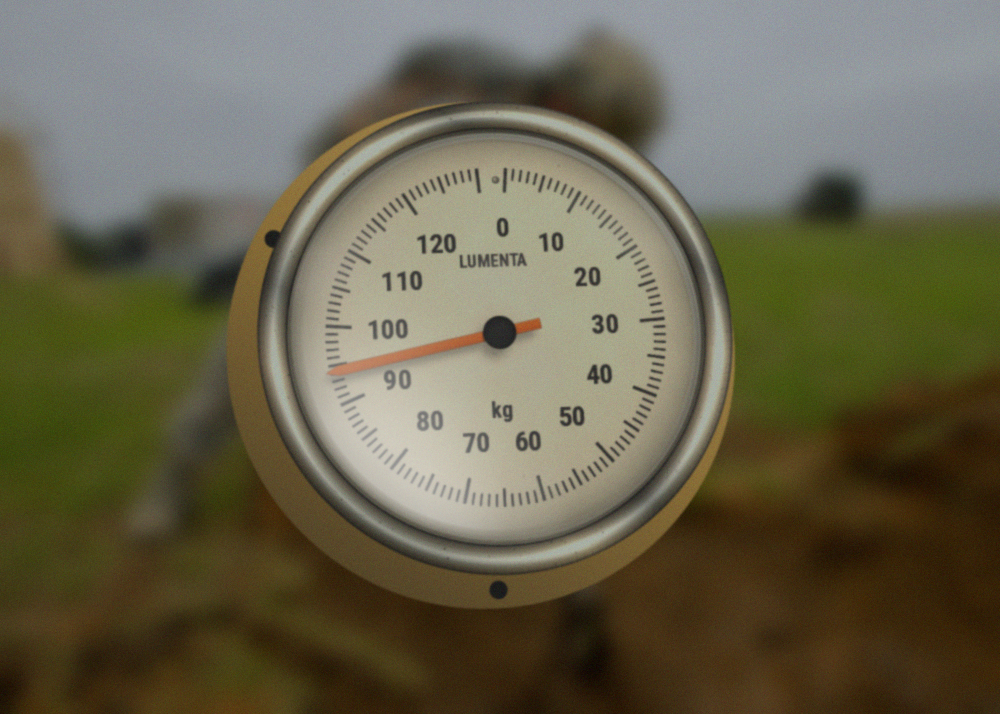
{"value": 94, "unit": "kg"}
